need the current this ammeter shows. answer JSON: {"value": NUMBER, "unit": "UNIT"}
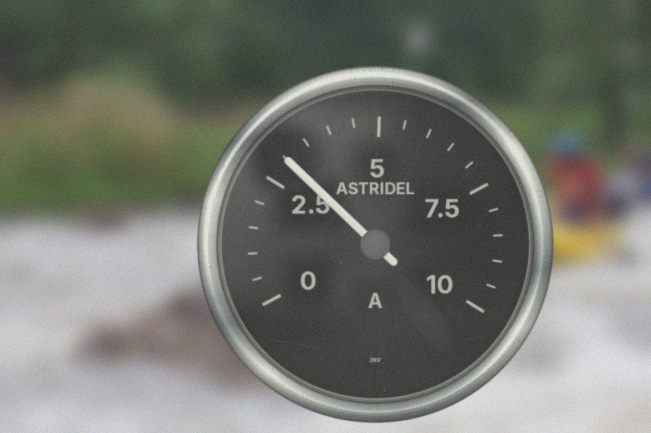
{"value": 3, "unit": "A"}
